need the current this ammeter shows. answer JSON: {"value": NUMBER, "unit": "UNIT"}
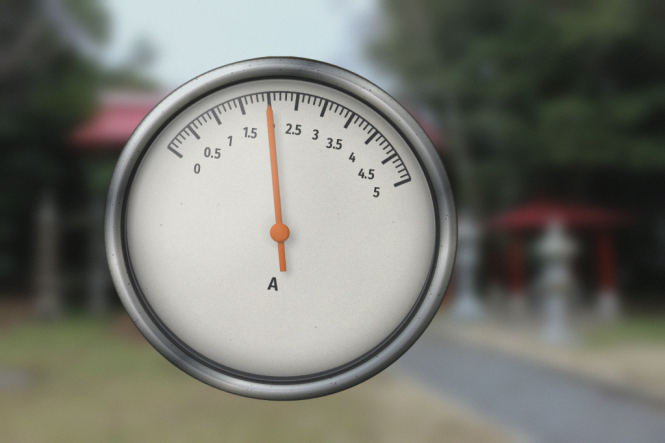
{"value": 2, "unit": "A"}
